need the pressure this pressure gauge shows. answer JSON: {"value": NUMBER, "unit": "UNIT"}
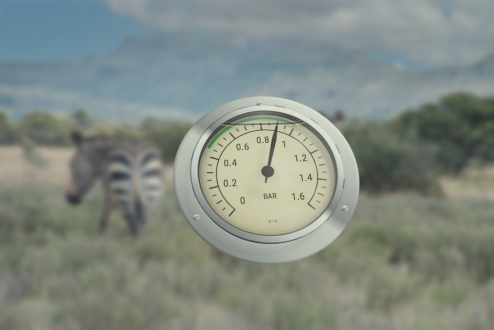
{"value": 0.9, "unit": "bar"}
